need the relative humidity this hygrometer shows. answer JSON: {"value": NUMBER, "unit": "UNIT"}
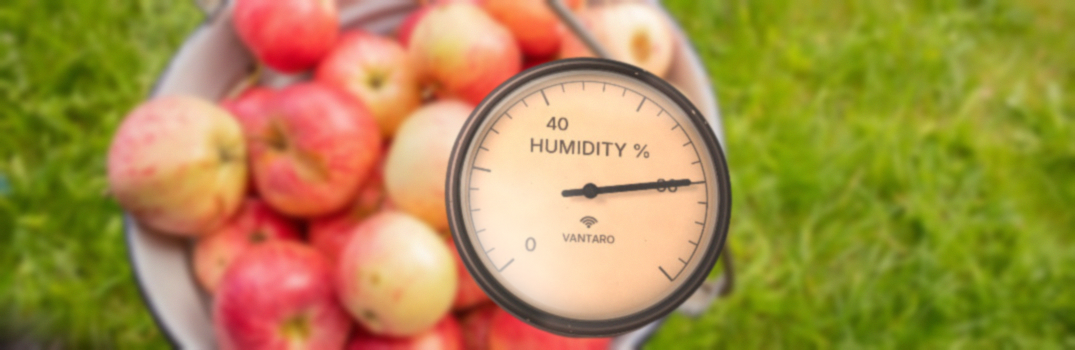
{"value": 80, "unit": "%"}
